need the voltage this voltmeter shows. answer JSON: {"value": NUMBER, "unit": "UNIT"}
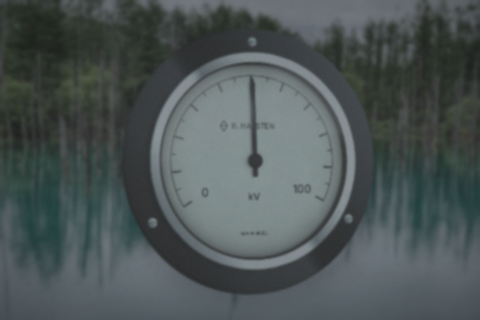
{"value": 50, "unit": "kV"}
